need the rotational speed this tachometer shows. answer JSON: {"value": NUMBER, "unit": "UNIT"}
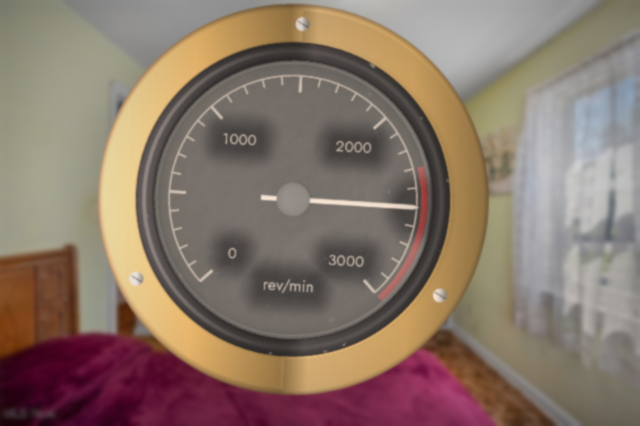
{"value": 2500, "unit": "rpm"}
